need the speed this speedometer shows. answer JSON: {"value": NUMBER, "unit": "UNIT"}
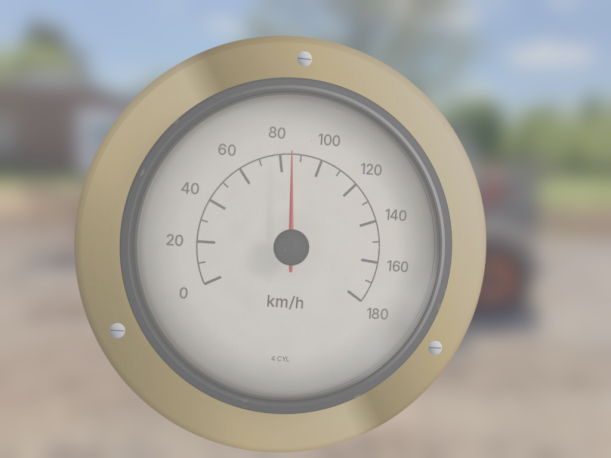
{"value": 85, "unit": "km/h"}
